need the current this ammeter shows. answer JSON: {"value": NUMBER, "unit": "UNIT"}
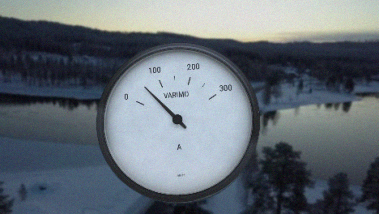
{"value": 50, "unit": "A"}
